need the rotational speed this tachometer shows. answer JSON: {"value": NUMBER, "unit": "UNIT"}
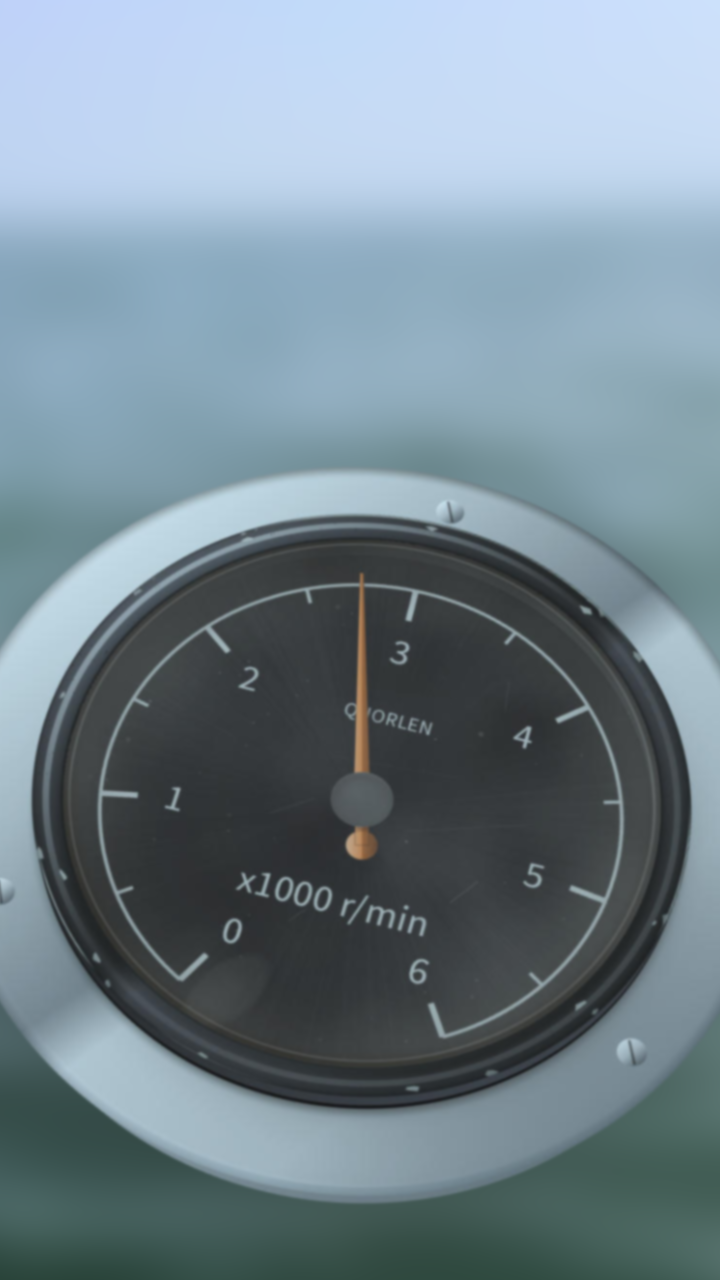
{"value": 2750, "unit": "rpm"}
